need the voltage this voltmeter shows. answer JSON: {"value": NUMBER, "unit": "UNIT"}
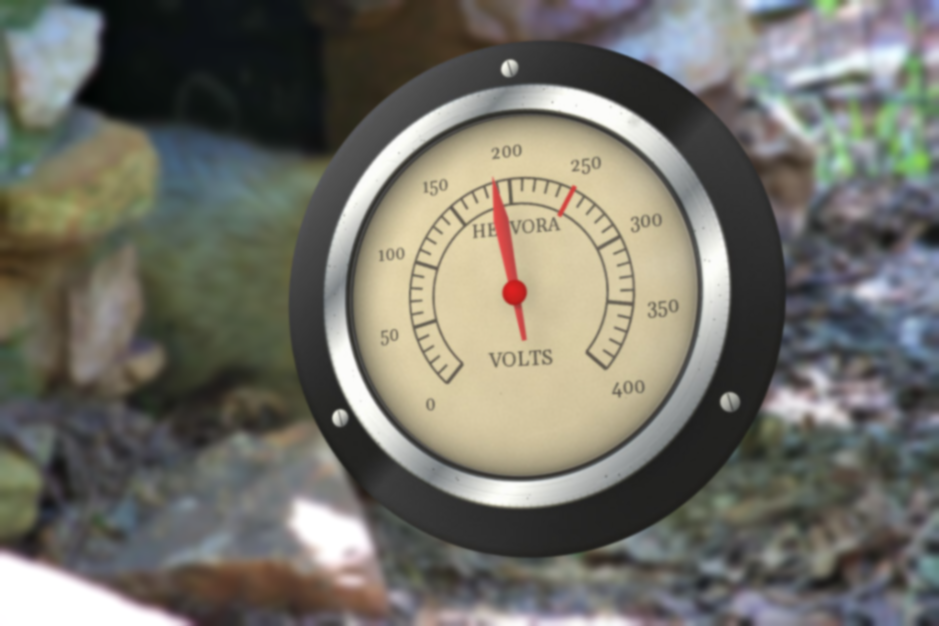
{"value": 190, "unit": "V"}
